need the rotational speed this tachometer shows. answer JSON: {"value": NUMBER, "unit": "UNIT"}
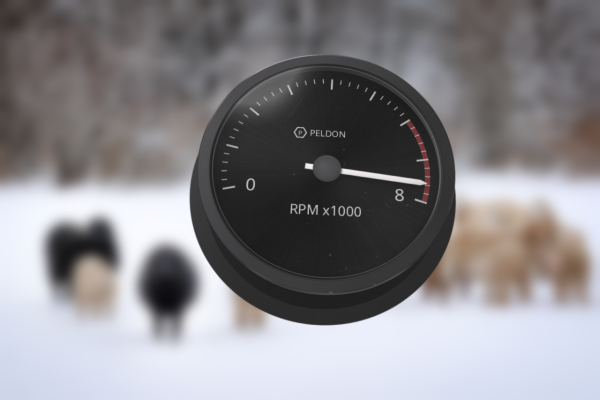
{"value": 7600, "unit": "rpm"}
